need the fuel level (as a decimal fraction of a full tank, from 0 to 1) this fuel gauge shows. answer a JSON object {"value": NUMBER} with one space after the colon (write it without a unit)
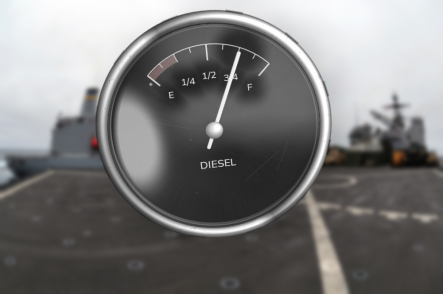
{"value": 0.75}
